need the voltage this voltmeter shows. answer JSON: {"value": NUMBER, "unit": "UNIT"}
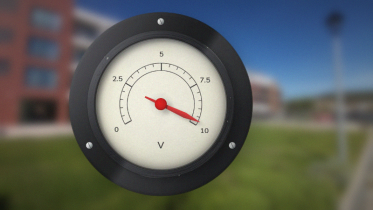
{"value": 9.75, "unit": "V"}
